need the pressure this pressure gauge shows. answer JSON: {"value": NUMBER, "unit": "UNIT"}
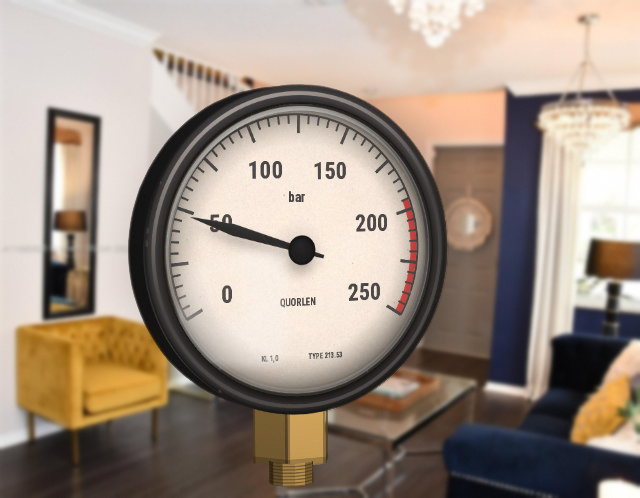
{"value": 47.5, "unit": "bar"}
